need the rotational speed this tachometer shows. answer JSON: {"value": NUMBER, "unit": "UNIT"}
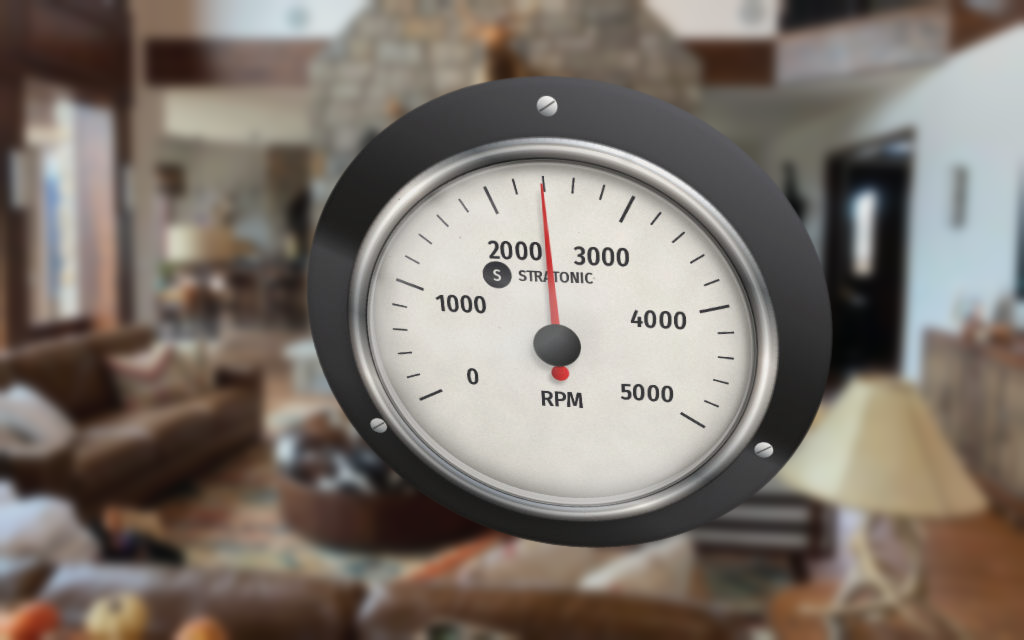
{"value": 2400, "unit": "rpm"}
